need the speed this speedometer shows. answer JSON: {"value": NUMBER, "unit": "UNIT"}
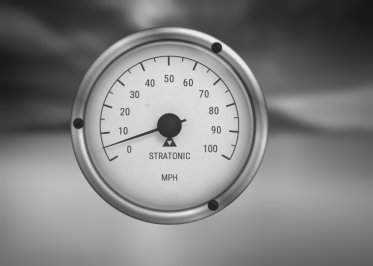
{"value": 5, "unit": "mph"}
